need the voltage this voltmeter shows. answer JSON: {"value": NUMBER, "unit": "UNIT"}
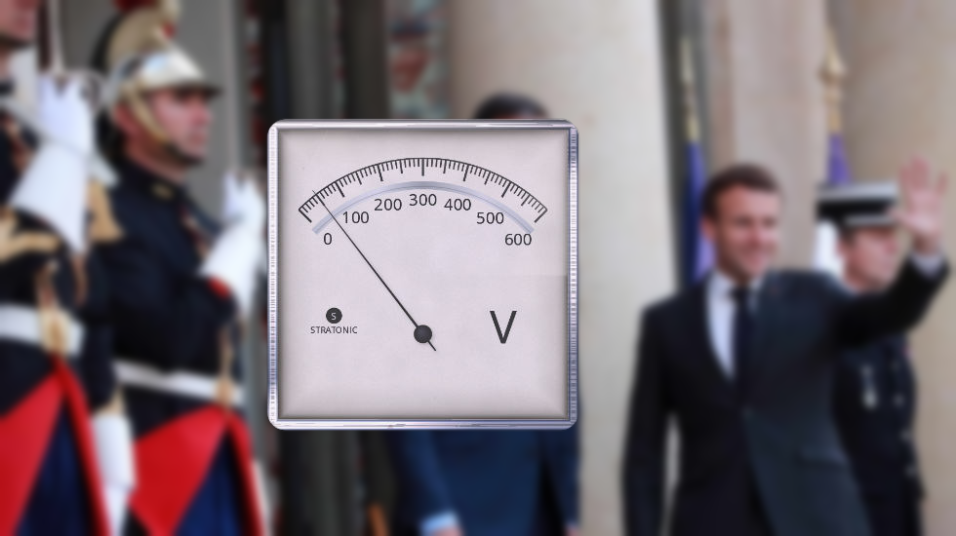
{"value": 50, "unit": "V"}
